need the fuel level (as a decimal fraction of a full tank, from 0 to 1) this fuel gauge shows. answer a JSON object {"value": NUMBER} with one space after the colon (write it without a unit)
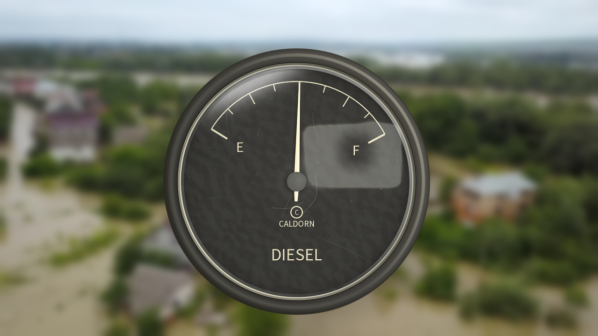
{"value": 0.5}
